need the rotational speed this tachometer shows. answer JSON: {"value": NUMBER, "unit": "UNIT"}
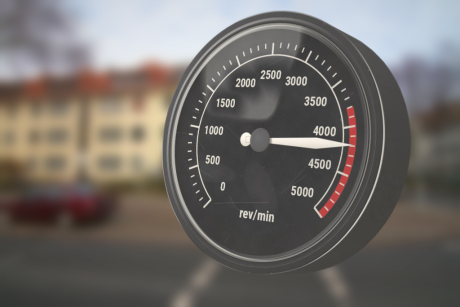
{"value": 4200, "unit": "rpm"}
